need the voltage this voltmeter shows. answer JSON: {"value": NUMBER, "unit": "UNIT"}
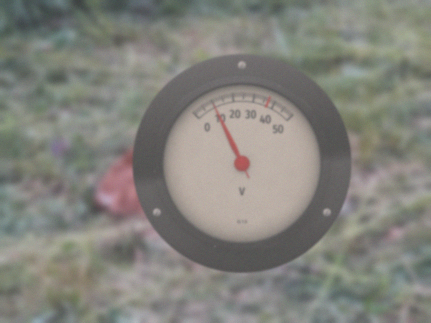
{"value": 10, "unit": "V"}
